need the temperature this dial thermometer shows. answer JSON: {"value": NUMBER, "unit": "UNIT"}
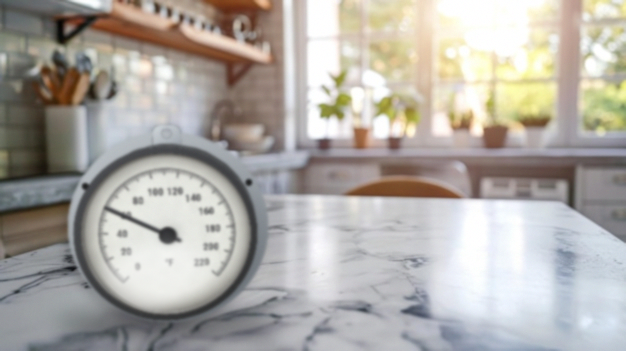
{"value": 60, "unit": "°F"}
